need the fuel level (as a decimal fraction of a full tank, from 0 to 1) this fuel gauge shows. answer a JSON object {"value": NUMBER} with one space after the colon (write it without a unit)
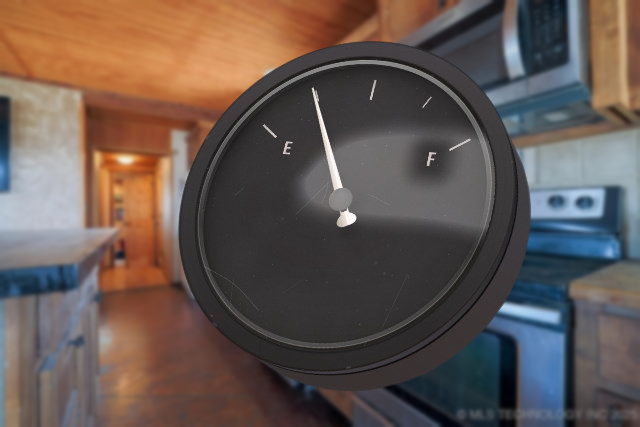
{"value": 0.25}
